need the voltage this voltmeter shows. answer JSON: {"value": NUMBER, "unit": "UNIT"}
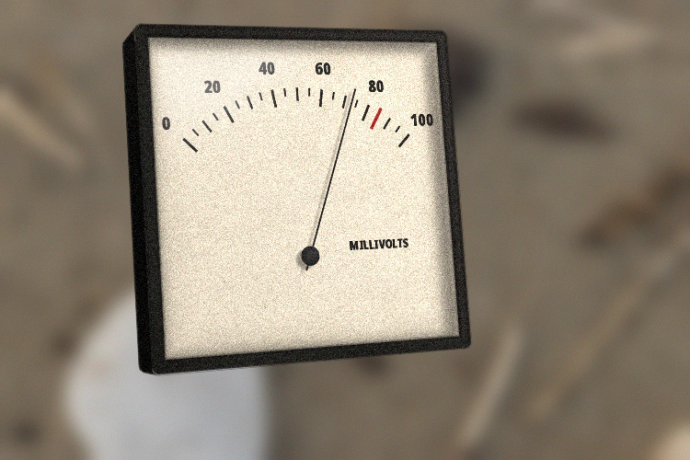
{"value": 72.5, "unit": "mV"}
